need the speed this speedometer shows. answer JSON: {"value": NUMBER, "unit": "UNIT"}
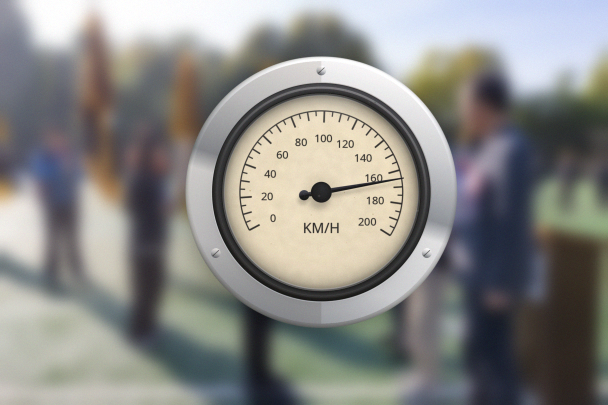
{"value": 165, "unit": "km/h"}
